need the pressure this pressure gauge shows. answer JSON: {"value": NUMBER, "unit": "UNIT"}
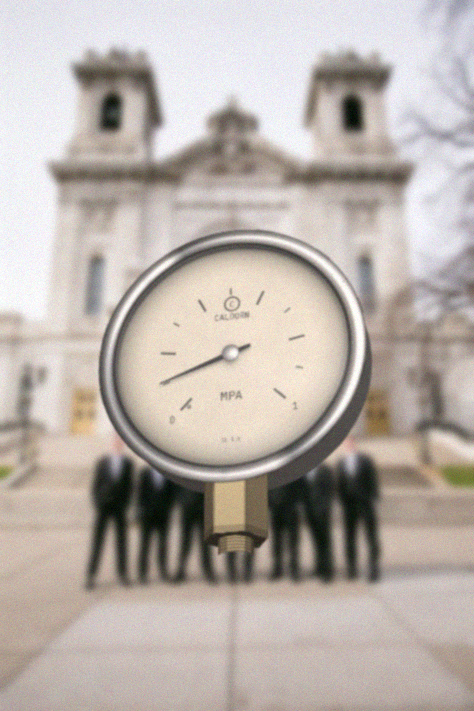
{"value": 0.1, "unit": "MPa"}
